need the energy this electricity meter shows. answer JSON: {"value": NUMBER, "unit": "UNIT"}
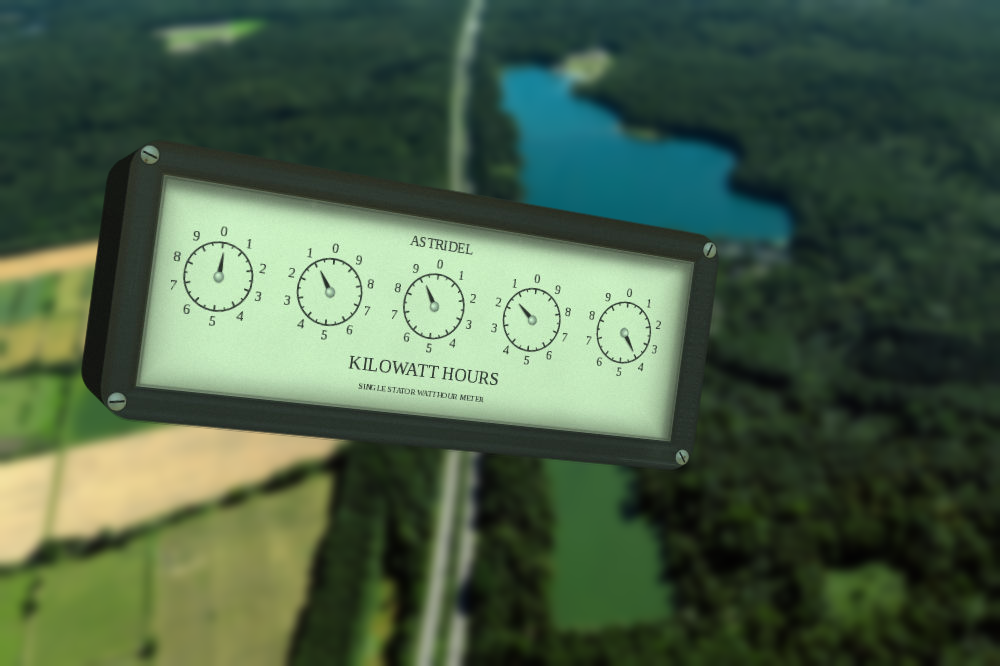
{"value": 914, "unit": "kWh"}
